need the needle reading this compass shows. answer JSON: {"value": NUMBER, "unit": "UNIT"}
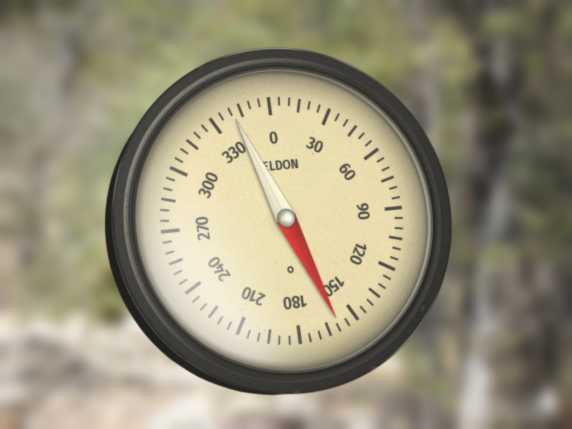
{"value": 160, "unit": "°"}
